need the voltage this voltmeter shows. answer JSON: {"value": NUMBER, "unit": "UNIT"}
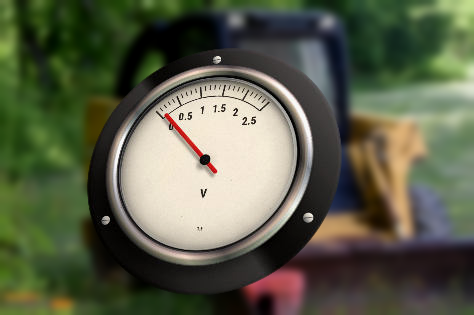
{"value": 0.1, "unit": "V"}
